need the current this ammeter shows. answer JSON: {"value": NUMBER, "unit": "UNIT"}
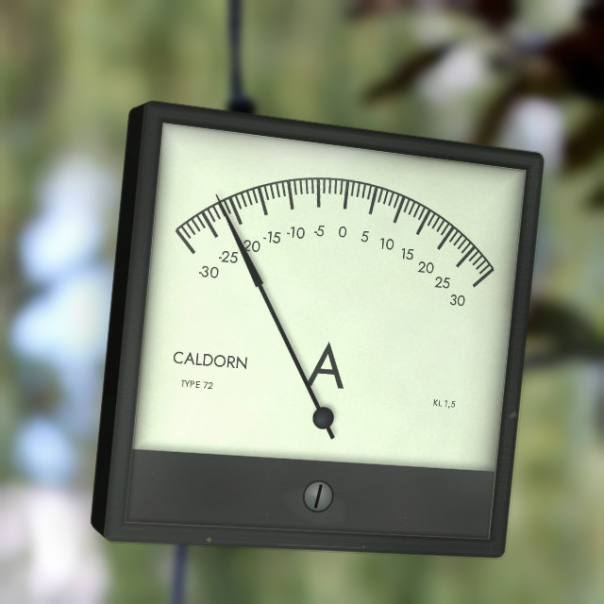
{"value": -22, "unit": "A"}
